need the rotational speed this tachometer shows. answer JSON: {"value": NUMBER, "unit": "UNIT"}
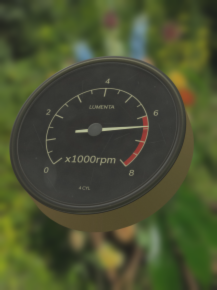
{"value": 6500, "unit": "rpm"}
